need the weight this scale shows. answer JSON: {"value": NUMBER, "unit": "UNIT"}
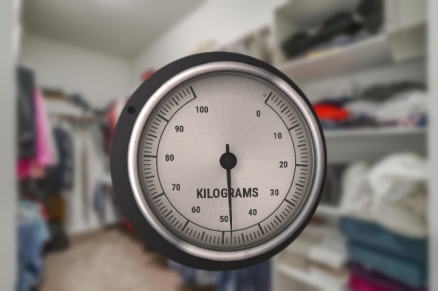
{"value": 48, "unit": "kg"}
